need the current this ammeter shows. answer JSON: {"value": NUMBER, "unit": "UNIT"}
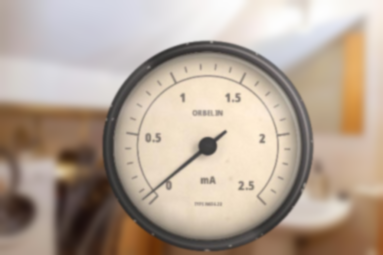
{"value": 0.05, "unit": "mA"}
